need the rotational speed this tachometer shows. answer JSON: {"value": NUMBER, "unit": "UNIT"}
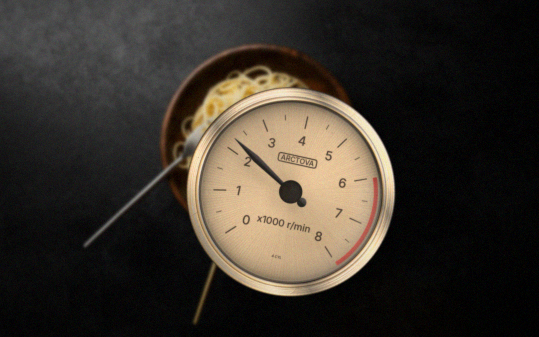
{"value": 2250, "unit": "rpm"}
